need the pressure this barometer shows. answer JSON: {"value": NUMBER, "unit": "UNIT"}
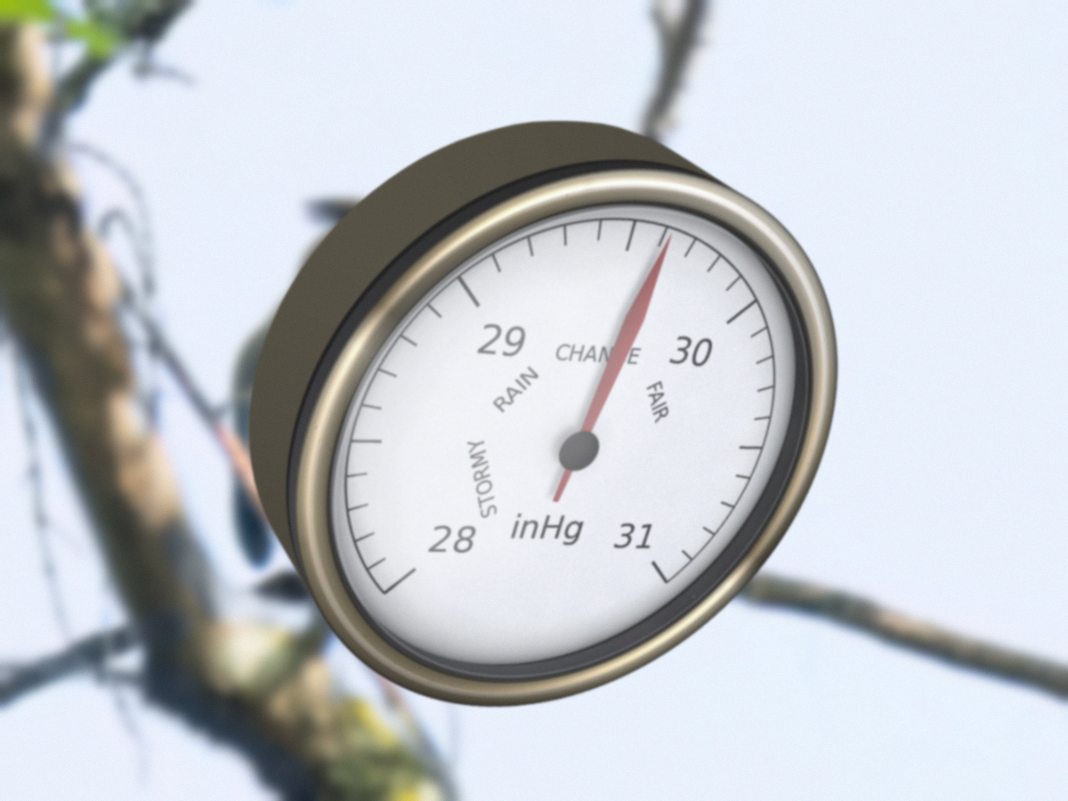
{"value": 29.6, "unit": "inHg"}
